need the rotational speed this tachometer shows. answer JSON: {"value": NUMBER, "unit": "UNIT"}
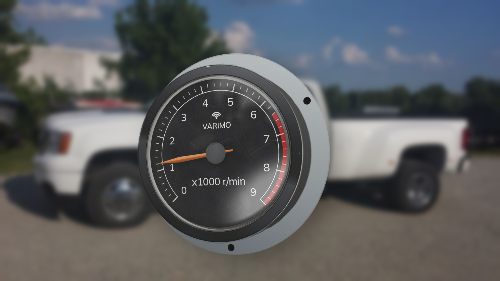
{"value": 1200, "unit": "rpm"}
